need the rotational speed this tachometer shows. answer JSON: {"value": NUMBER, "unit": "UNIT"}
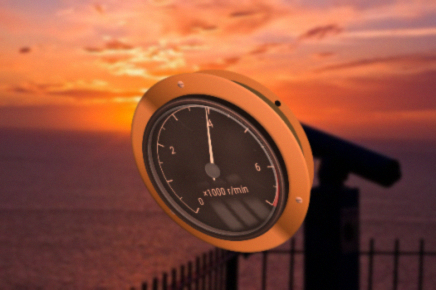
{"value": 4000, "unit": "rpm"}
